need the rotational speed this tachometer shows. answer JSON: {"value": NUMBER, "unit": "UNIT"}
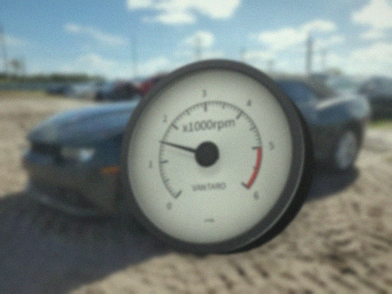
{"value": 1500, "unit": "rpm"}
